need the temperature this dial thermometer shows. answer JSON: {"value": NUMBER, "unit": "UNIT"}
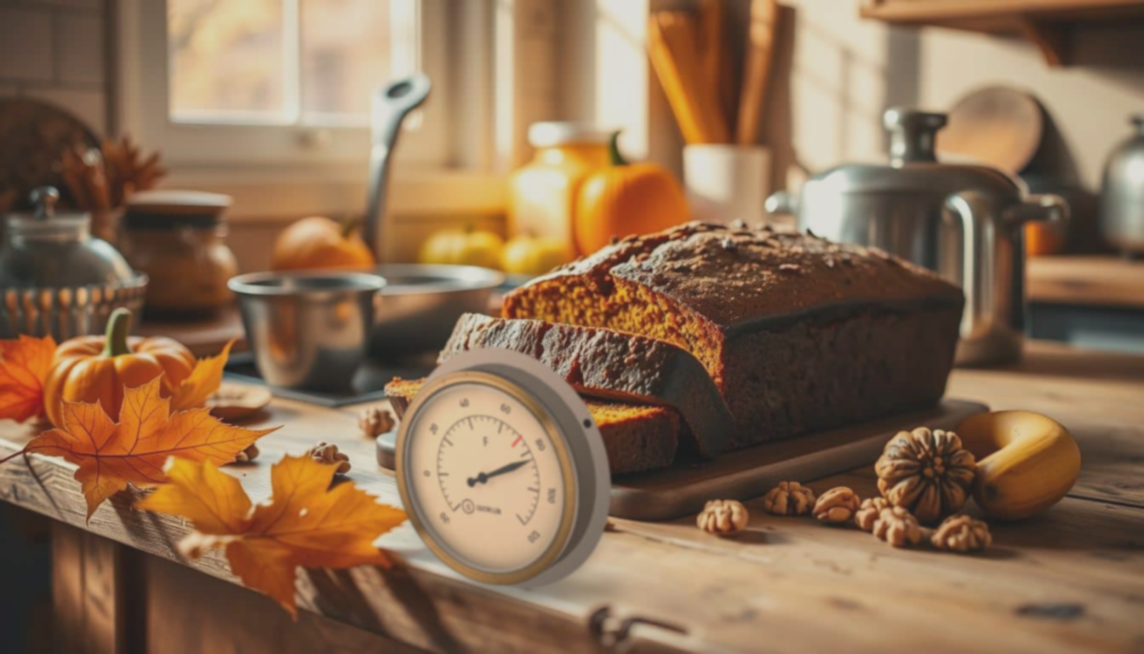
{"value": 84, "unit": "°F"}
